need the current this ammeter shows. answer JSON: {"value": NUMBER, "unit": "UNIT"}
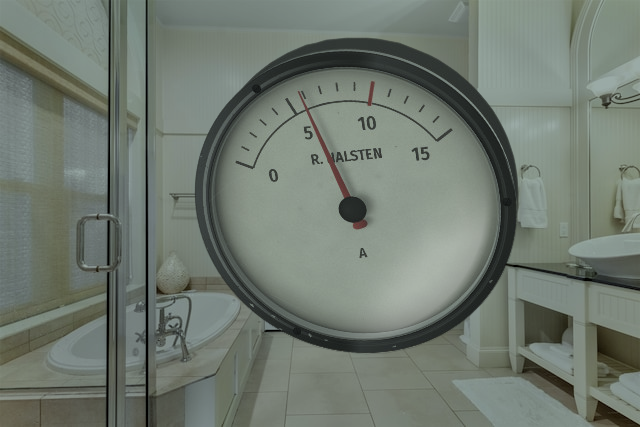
{"value": 6, "unit": "A"}
